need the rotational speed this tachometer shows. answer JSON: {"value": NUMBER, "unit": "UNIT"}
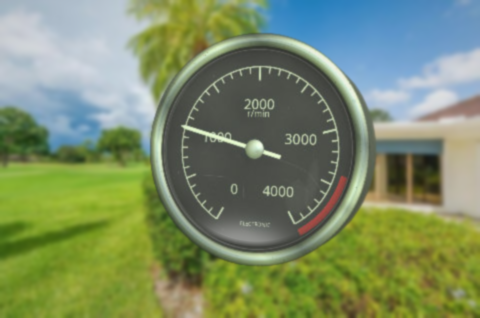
{"value": 1000, "unit": "rpm"}
